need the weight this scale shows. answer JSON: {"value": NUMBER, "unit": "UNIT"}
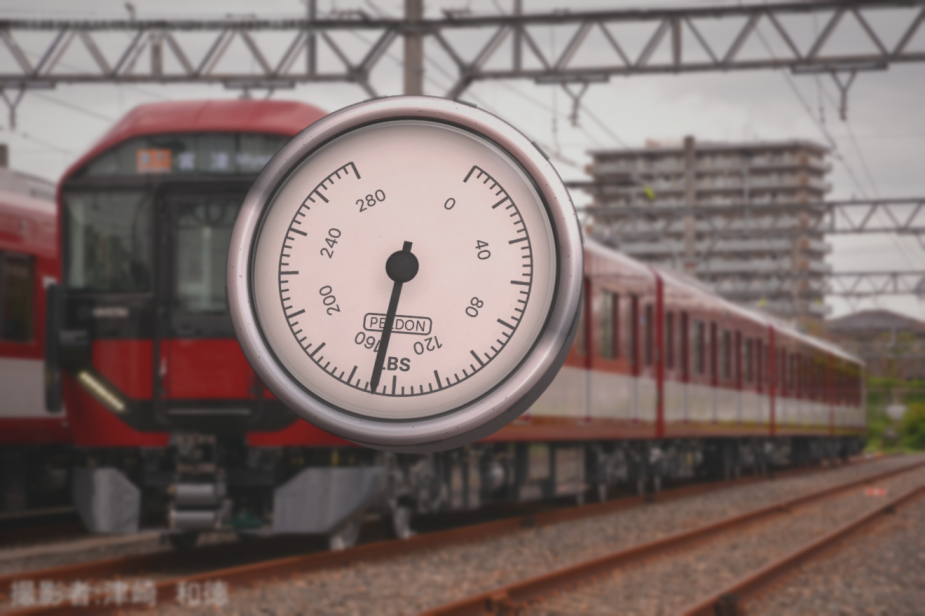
{"value": 148, "unit": "lb"}
